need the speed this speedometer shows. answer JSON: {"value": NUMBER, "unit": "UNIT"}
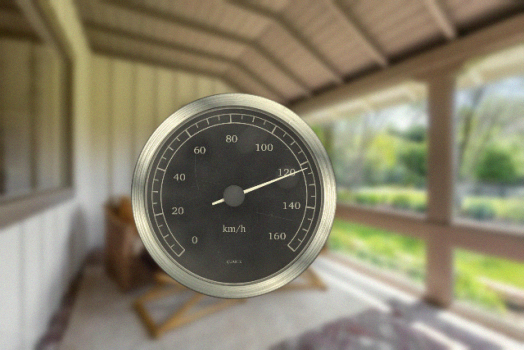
{"value": 122.5, "unit": "km/h"}
